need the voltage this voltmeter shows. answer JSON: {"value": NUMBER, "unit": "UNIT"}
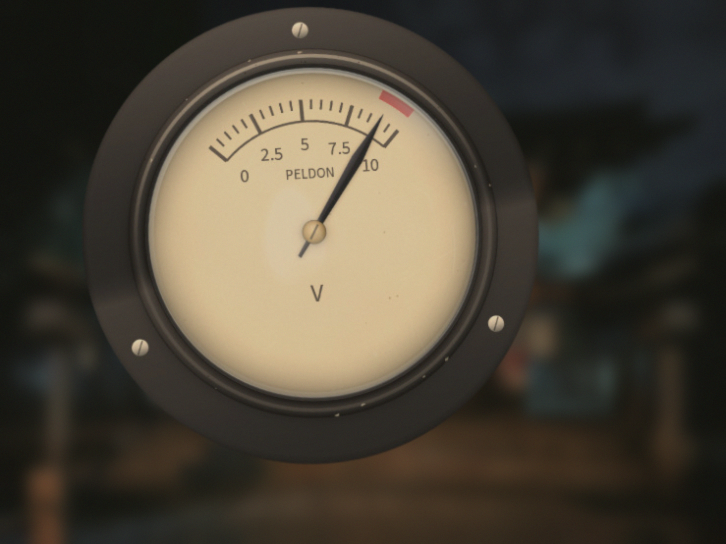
{"value": 9, "unit": "V"}
